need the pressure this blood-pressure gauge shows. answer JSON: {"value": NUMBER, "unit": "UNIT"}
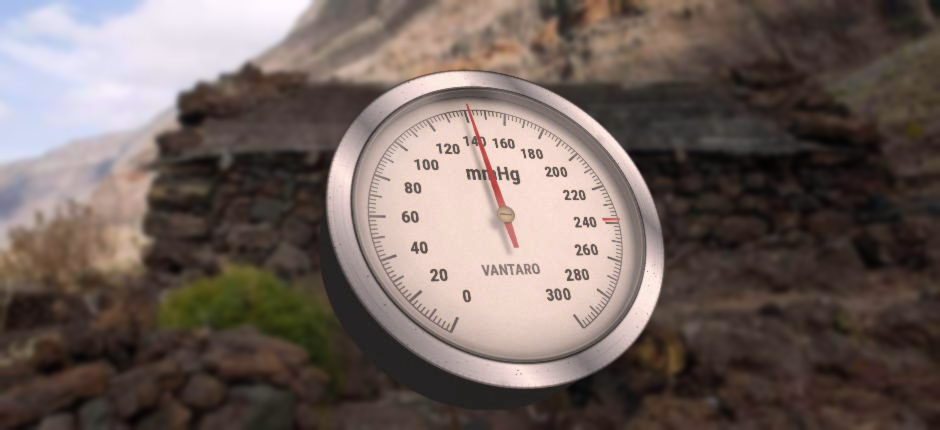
{"value": 140, "unit": "mmHg"}
